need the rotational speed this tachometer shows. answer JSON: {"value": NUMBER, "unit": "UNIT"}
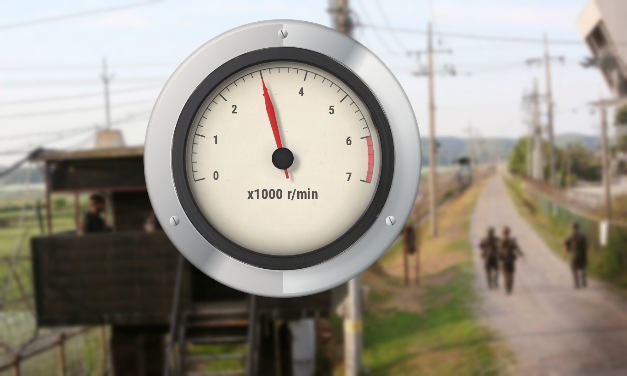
{"value": 3000, "unit": "rpm"}
